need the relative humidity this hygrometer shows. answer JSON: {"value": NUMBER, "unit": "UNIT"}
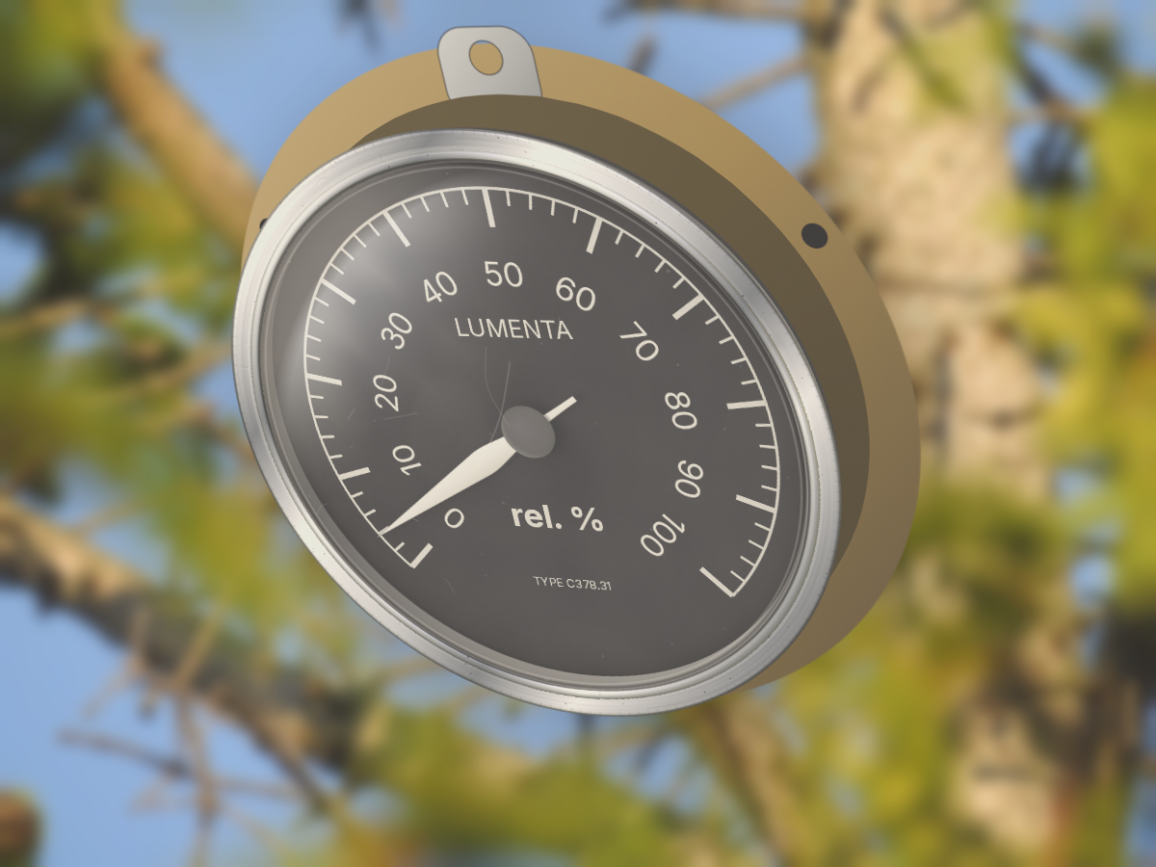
{"value": 4, "unit": "%"}
